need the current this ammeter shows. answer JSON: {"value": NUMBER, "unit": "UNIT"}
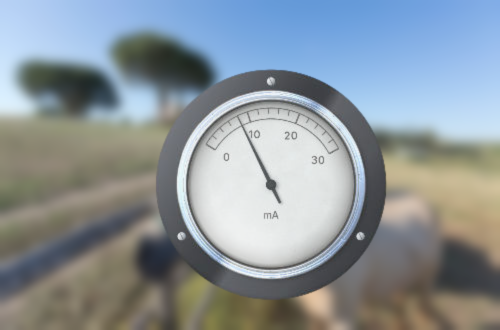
{"value": 8, "unit": "mA"}
